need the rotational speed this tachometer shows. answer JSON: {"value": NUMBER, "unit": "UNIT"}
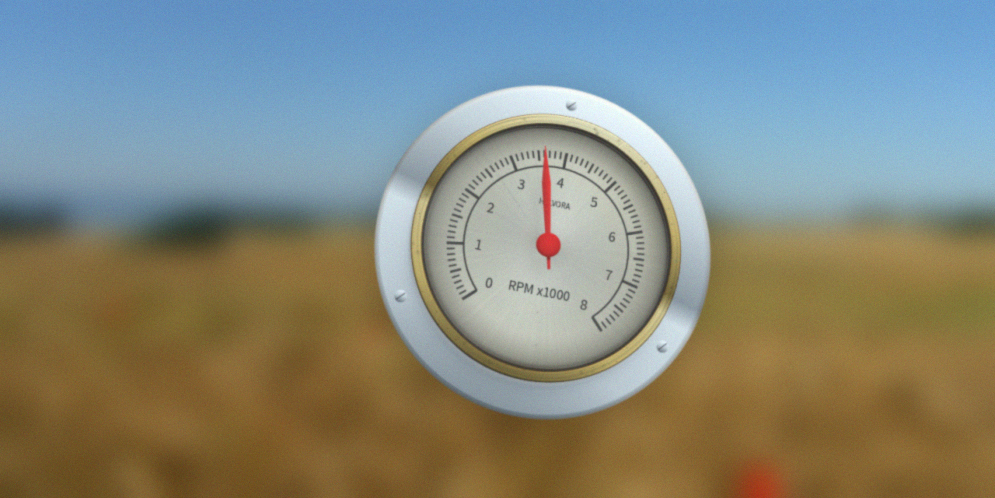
{"value": 3600, "unit": "rpm"}
